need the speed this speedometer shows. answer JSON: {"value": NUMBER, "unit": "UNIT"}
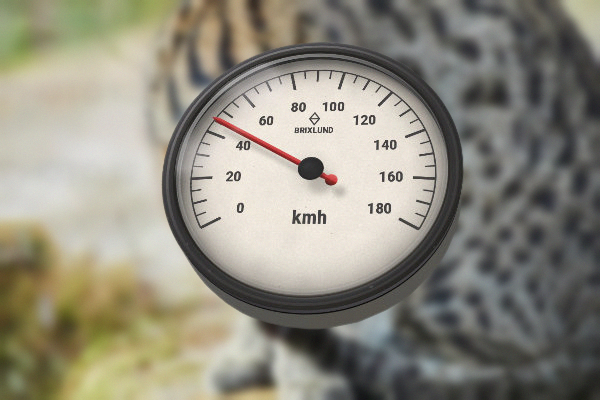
{"value": 45, "unit": "km/h"}
